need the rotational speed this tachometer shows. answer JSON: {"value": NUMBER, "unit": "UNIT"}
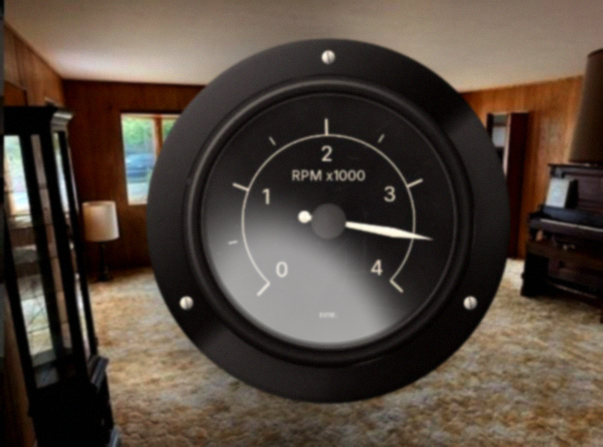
{"value": 3500, "unit": "rpm"}
